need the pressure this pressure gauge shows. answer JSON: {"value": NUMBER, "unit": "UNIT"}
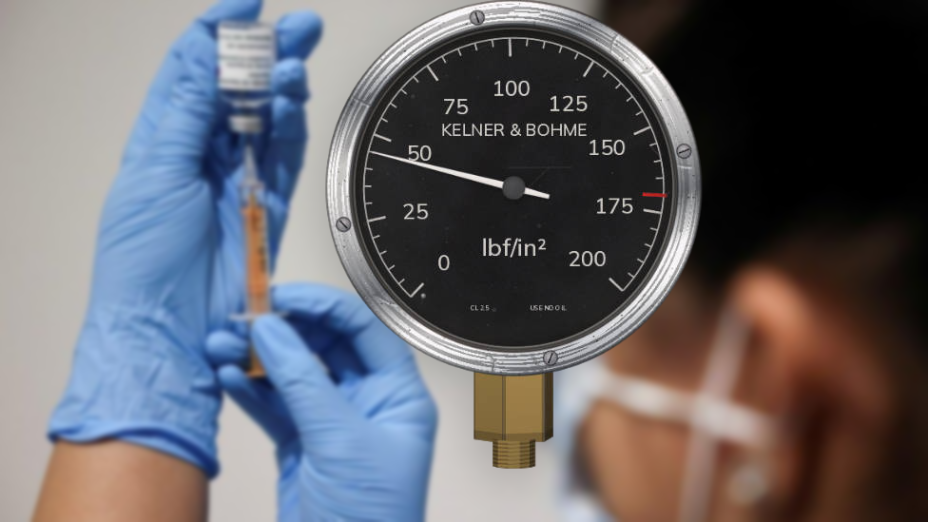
{"value": 45, "unit": "psi"}
